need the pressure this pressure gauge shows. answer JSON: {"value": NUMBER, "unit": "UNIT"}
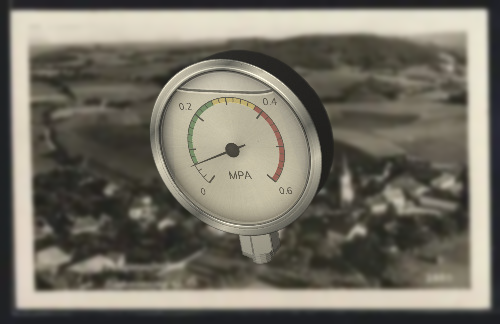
{"value": 0.06, "unit": "MPa"}
